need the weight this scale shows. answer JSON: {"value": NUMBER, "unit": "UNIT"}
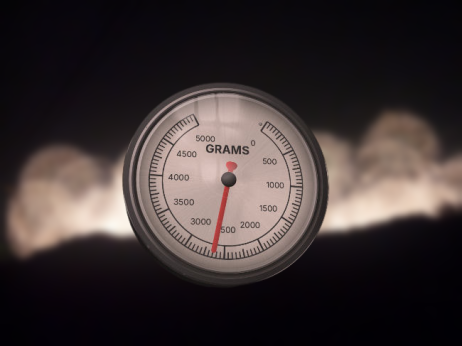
{"value": 2650, "unit": "g"}
